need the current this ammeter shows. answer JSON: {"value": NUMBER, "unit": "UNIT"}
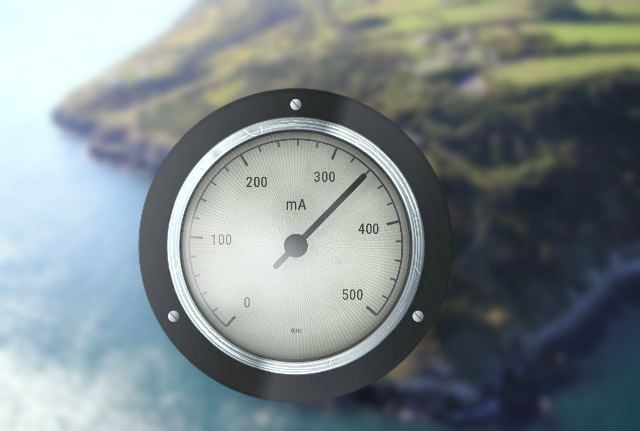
{"value": 340, "unit": "mA"}
